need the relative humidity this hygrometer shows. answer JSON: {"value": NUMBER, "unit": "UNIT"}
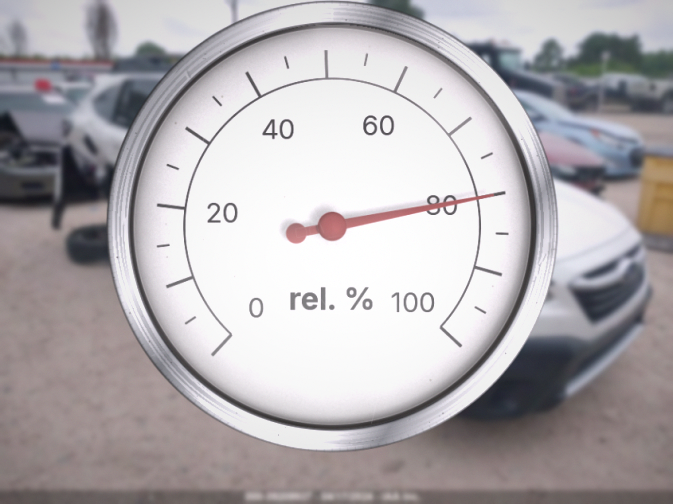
{"value": 80, "unit": "%"}
